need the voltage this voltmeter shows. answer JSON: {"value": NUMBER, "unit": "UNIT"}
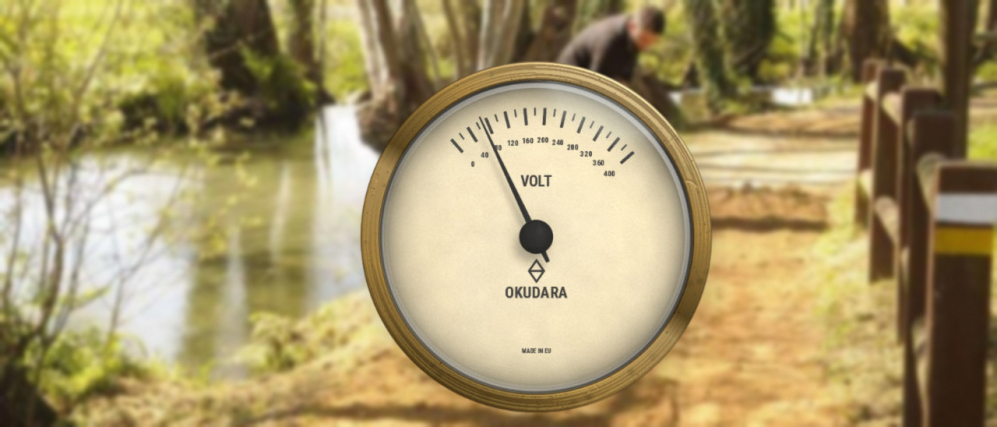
{"value": 70, "unit": "V"}
